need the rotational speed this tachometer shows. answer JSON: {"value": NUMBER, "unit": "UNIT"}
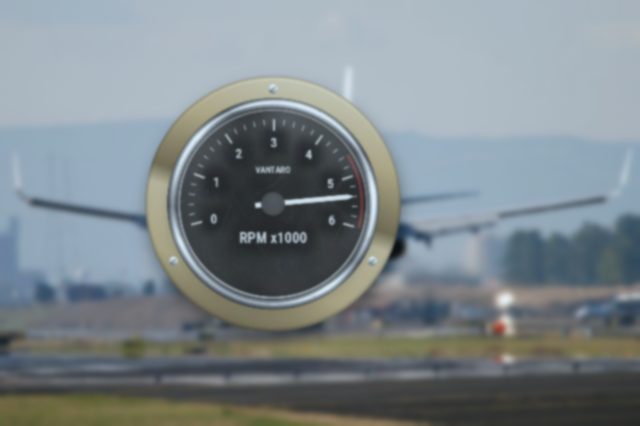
{"value": 5400, "unit": "rpm"}
